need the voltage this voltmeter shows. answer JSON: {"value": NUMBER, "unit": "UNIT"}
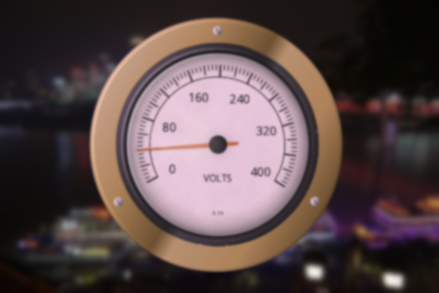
{"value": 40, "unit": "V"}
